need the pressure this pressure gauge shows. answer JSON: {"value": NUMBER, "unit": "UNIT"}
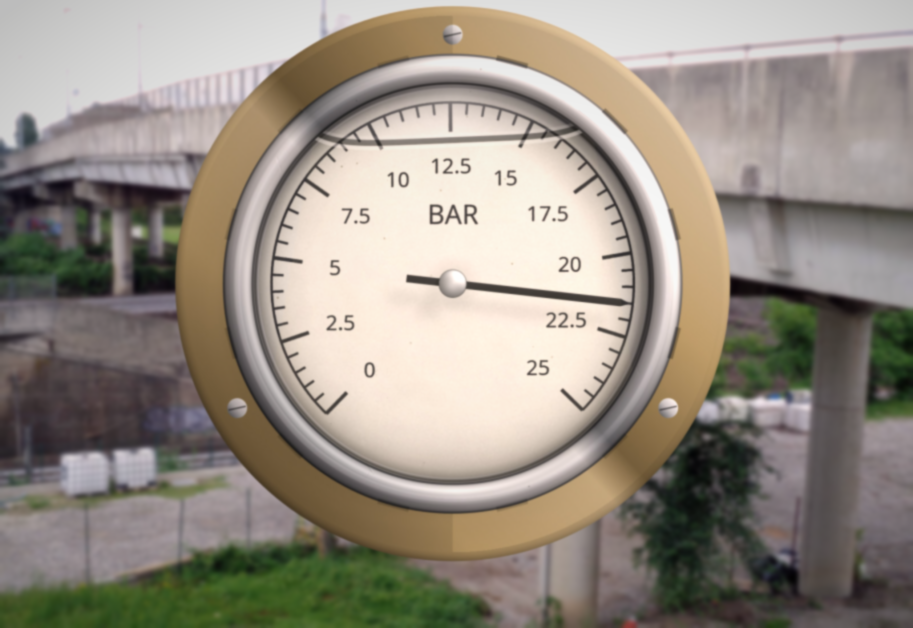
{"value": 21.5, "unit": "bar"}
